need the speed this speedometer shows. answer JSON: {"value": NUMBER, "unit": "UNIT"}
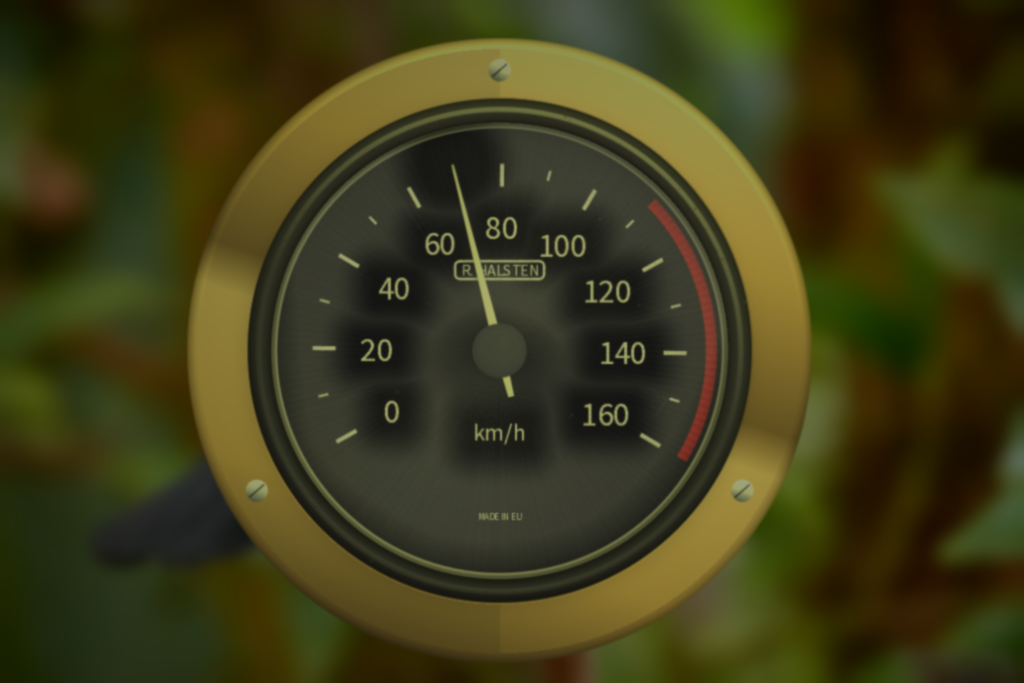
{"value": 70, "unit": "km/h"}
